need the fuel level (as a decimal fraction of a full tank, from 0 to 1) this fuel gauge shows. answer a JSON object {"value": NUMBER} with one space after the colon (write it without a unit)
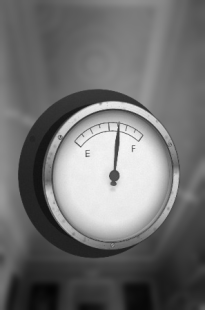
{"value": 0.625}
